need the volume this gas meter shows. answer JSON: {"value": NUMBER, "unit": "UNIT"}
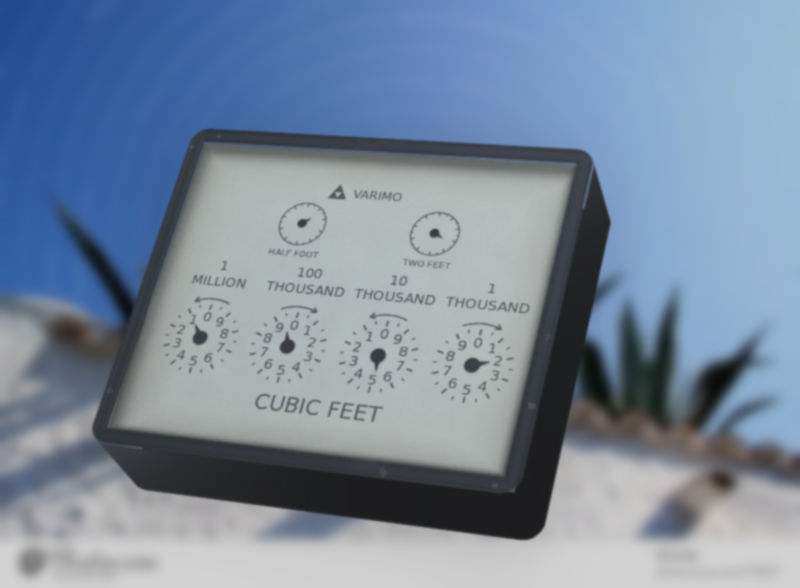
{"value": 95200, "unit": "ft³"}
